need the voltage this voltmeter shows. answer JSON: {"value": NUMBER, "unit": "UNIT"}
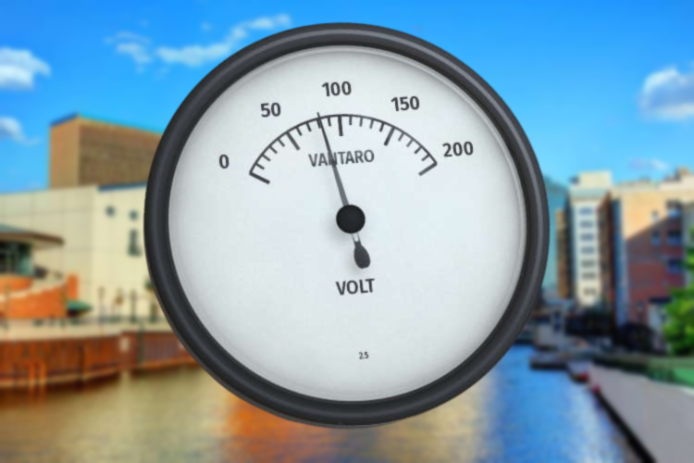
{"value": 80, "unit": "V"}
